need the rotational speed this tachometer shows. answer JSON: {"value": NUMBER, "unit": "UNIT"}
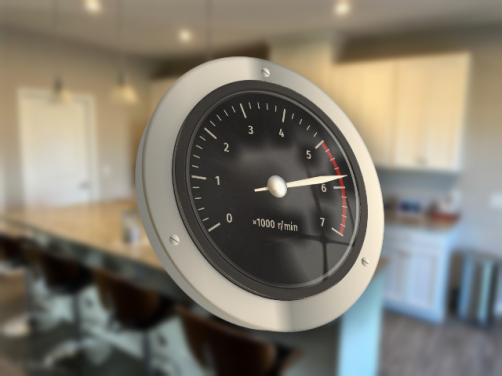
{"value": 5800, "unit": "rpm"}
